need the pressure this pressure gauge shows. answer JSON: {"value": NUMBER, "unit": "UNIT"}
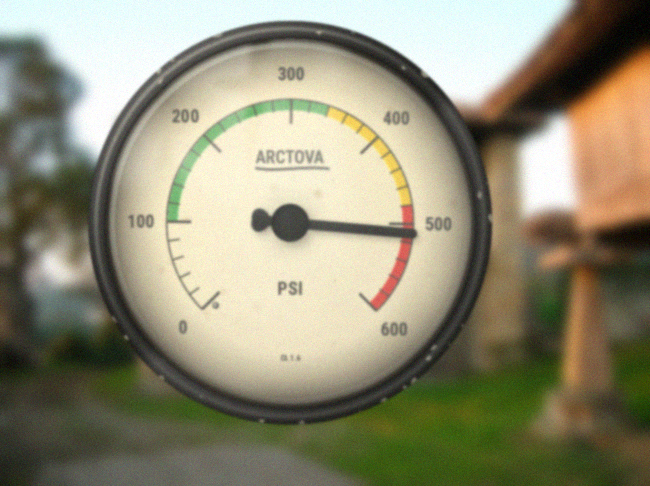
{"value": 510, "unit": "psi"}
